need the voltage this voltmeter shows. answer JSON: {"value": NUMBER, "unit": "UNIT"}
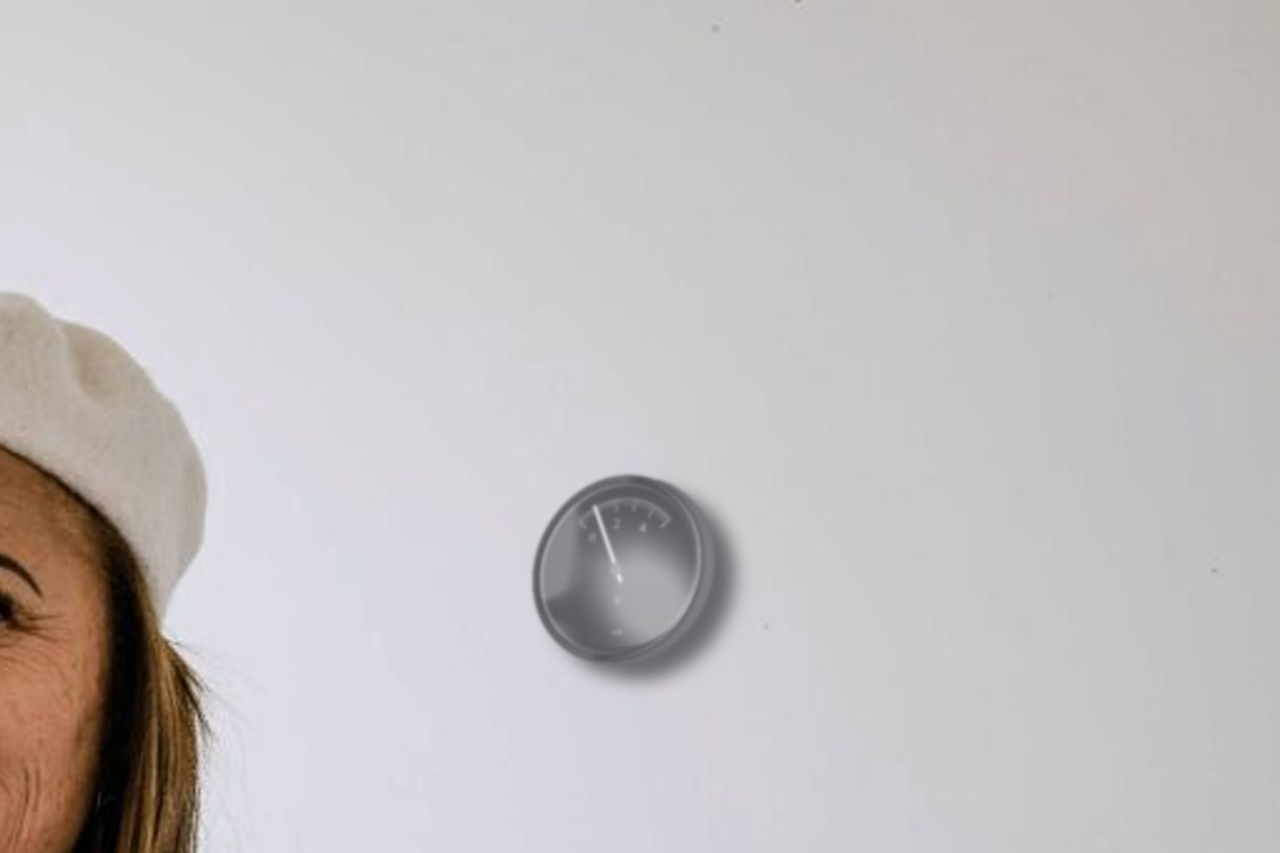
{"value": 1, "unit": "V"}
